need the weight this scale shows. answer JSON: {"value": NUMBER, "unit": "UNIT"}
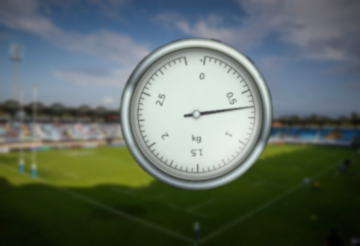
{"value": 0.65, "unit": "kg"}
